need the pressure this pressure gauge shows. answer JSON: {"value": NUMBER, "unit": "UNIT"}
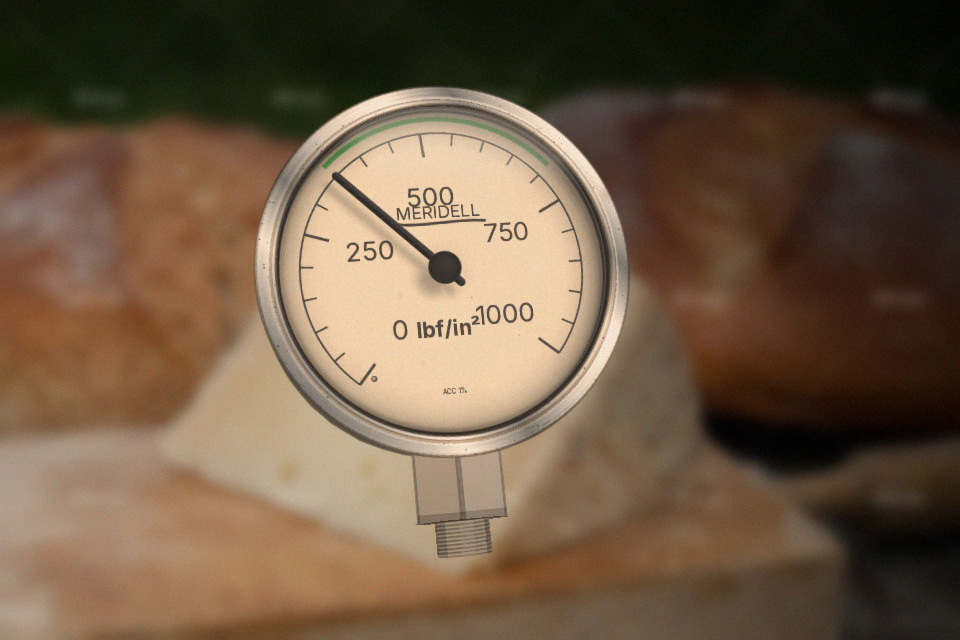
{"value": 350, "unit": "psi"}
